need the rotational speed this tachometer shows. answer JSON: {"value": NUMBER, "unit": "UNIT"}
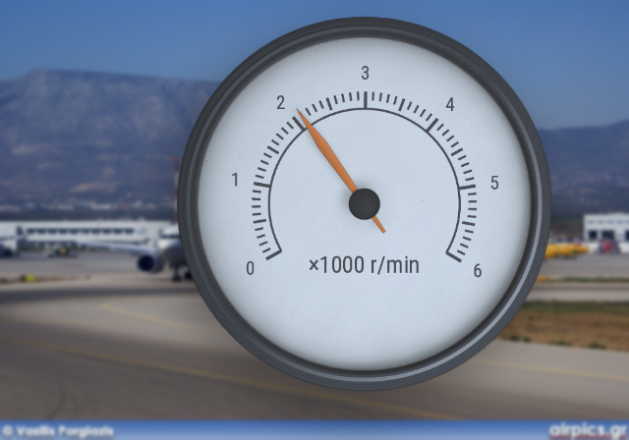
{"value": 2100, "unit": "rpm"}
